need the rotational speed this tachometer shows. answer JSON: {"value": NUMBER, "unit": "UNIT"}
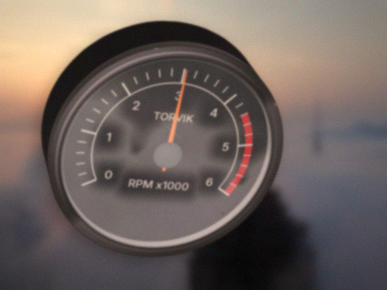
{"value": 3000, "unit": "rpm"}
